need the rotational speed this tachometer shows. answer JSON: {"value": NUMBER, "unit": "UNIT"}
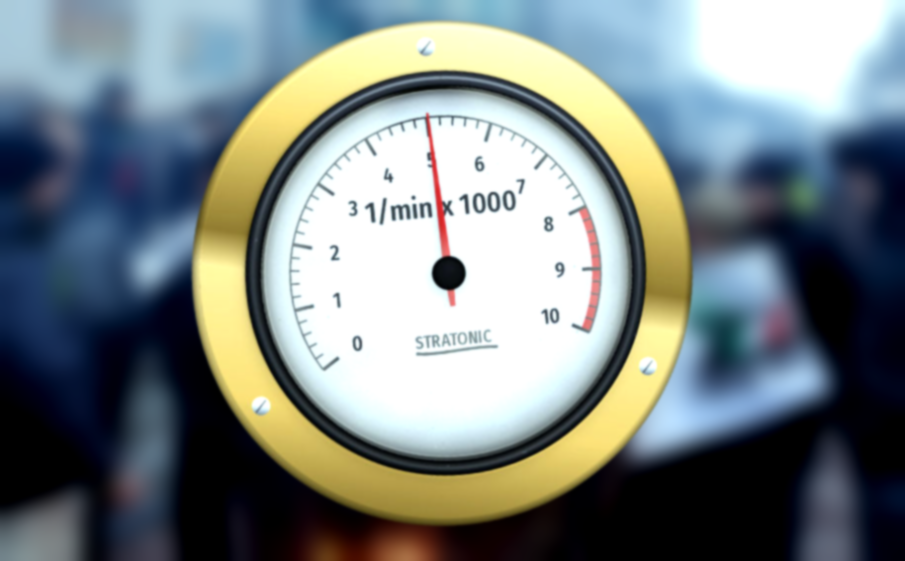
{"value": 5000, "unit": "rpm"}
